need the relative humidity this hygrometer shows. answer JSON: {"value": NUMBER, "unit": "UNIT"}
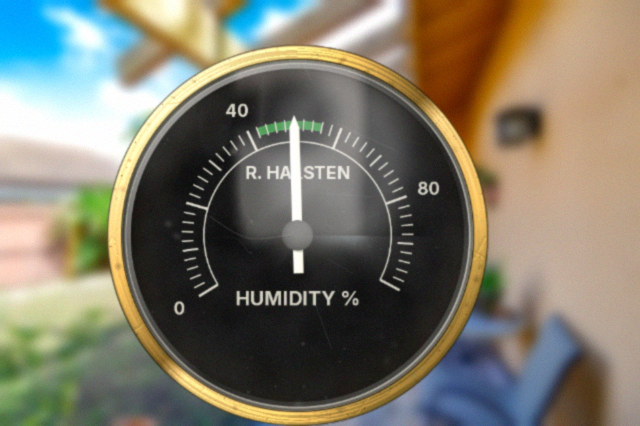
{"value": 50, "unit": "%"}
